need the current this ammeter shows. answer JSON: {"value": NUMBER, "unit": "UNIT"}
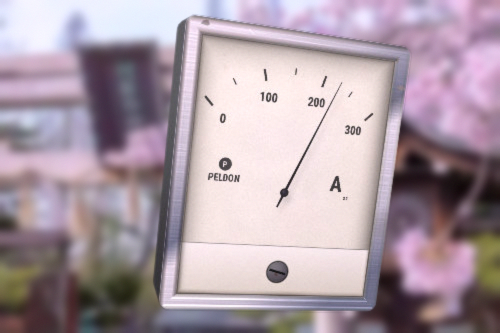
{"value": 225, "unit": "A"}
